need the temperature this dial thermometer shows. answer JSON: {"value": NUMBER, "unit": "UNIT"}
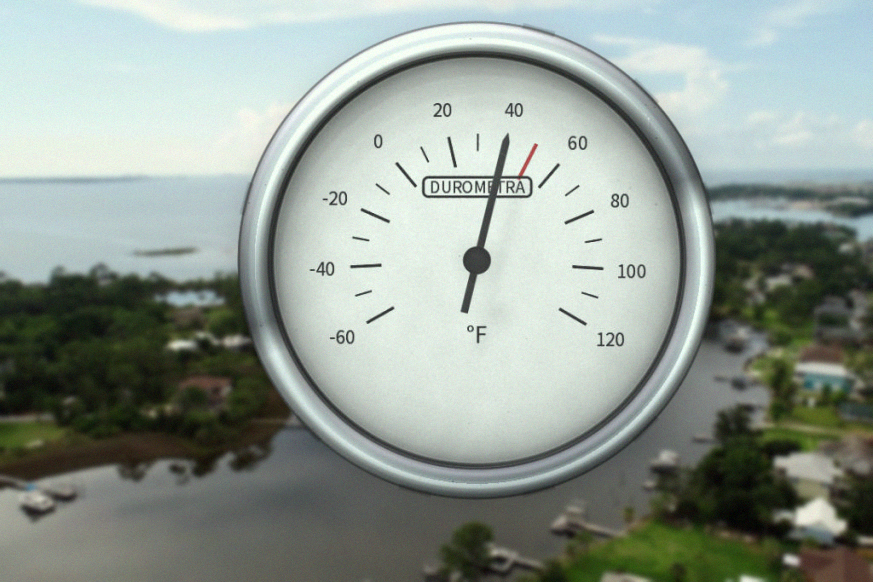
{"value": 40, "unit": "°F"}
